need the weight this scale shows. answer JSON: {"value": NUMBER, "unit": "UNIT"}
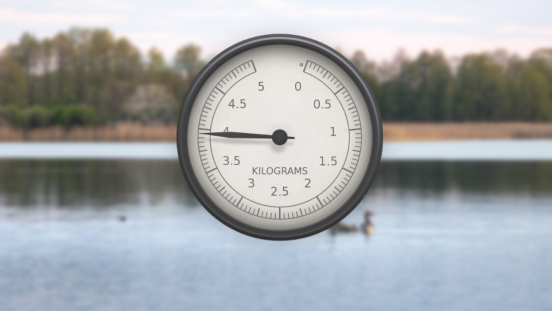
{"value": 3.95, "unit": "kg"}
